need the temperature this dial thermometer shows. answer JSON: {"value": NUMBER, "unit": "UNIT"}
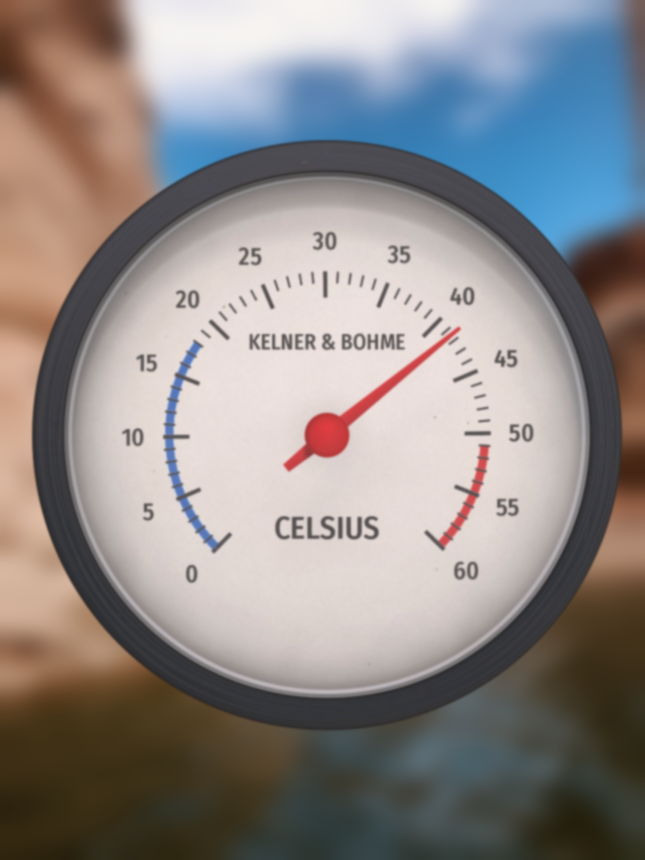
{"value": 41.5, "unit": "°C"}
